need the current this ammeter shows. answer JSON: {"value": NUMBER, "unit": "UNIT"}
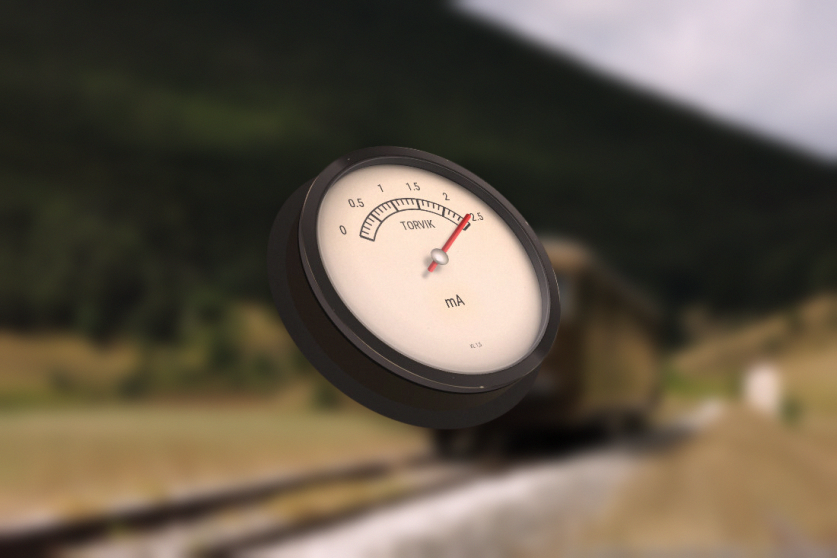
{"value": 2.4, "unit": "mA"}
